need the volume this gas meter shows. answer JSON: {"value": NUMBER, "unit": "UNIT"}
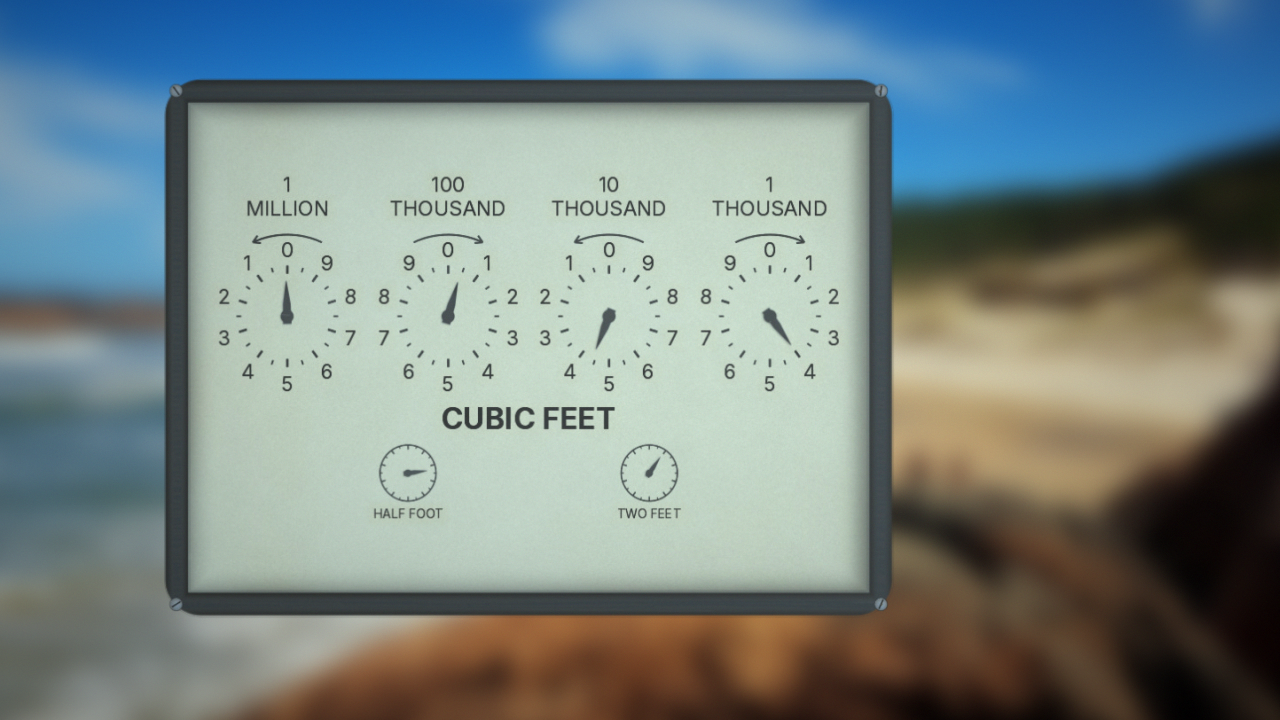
{"value": 4400, "unit": "ft³"}
